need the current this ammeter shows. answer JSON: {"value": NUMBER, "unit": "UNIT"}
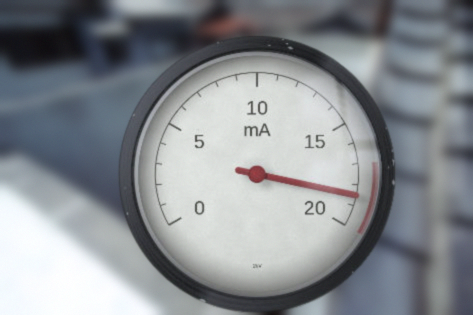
{"value": 18.5, "unit": "mA"}
